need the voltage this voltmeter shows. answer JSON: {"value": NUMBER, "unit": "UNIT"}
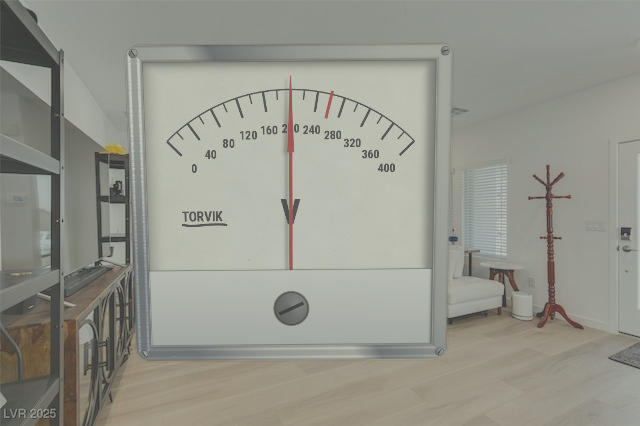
{"value": 200, "unit": "V"}
